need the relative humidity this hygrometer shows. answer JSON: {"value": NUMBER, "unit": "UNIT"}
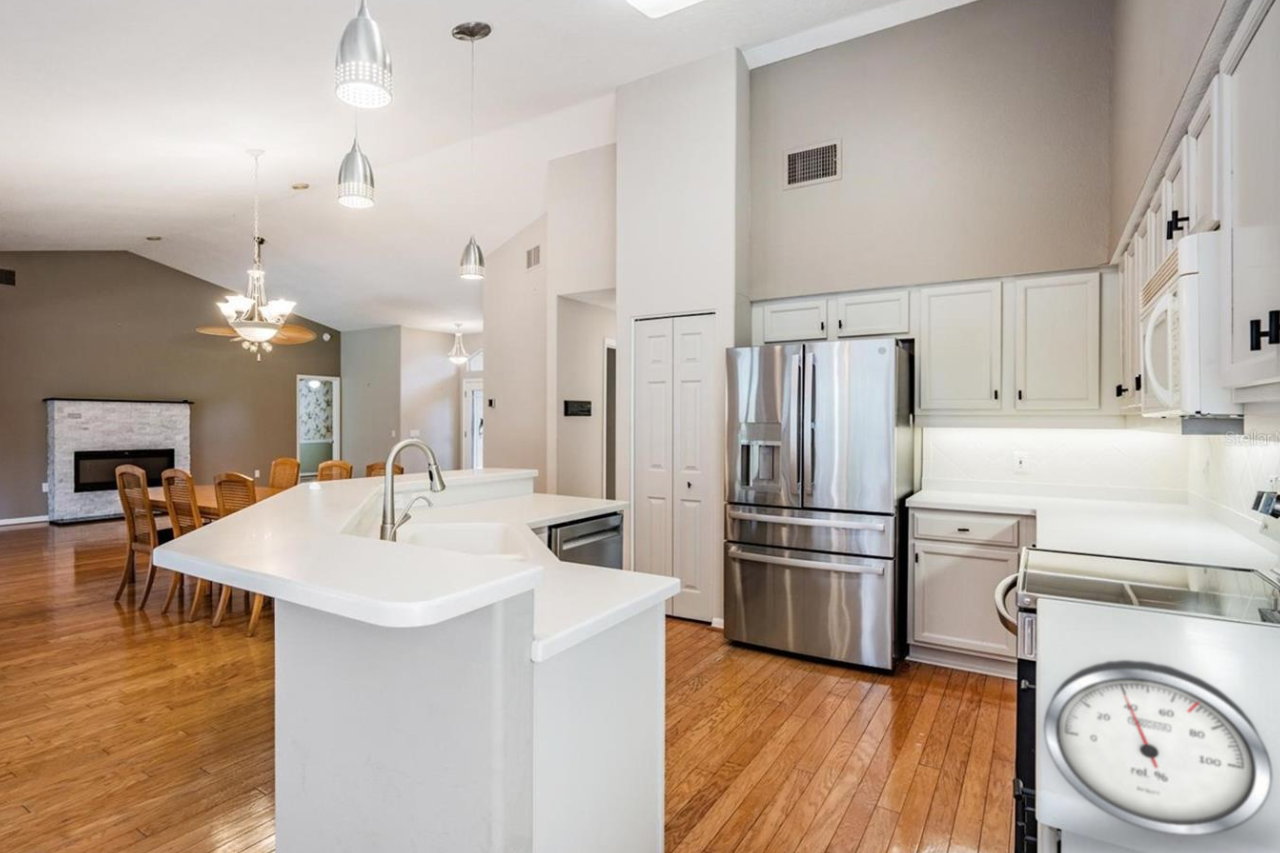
{"value": 40, "unit": "%"}
